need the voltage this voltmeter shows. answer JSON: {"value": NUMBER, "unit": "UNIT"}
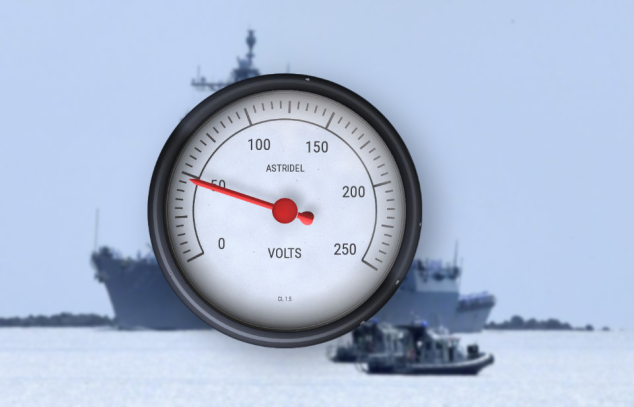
{"value": 47.5, "unit": "V"}
